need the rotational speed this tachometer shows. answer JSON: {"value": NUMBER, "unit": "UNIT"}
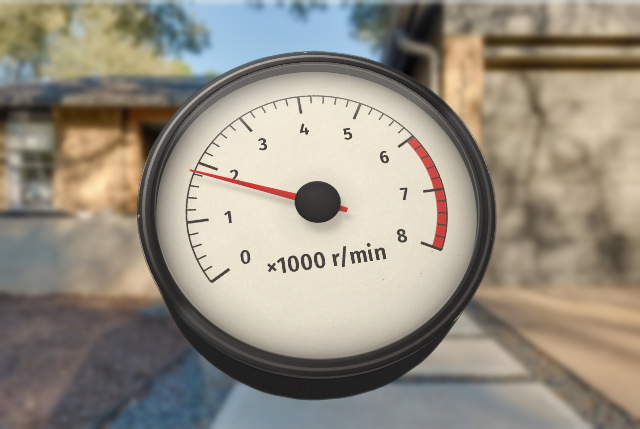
{"value": 1800, "unit": "rpm"}
